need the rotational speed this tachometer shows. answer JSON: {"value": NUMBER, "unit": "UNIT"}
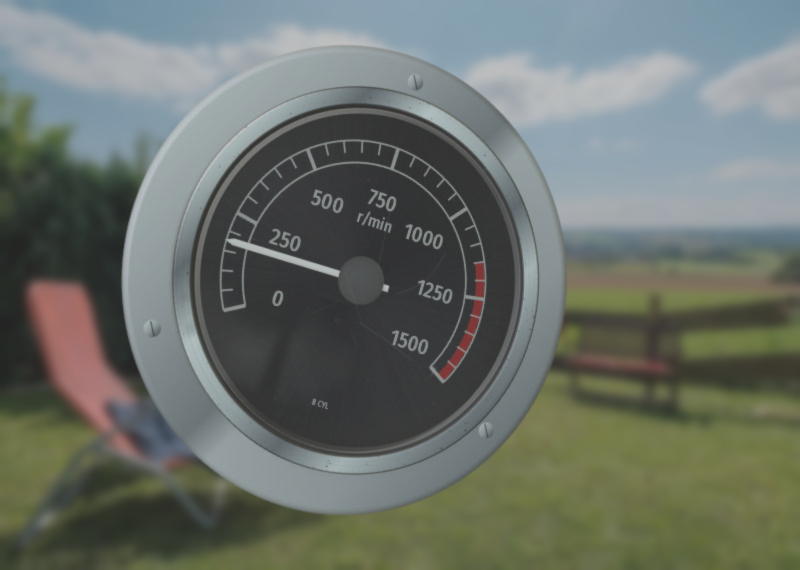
{"value": 175, "unit": "rpm"}
